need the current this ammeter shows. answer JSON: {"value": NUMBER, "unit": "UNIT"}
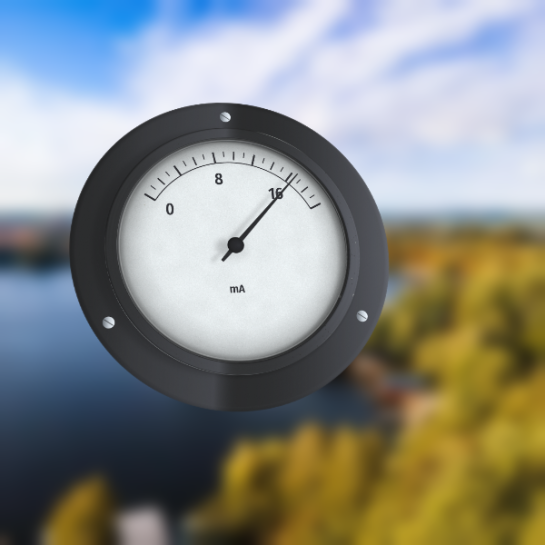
{"value": 16.5, "unit": "mA"}
